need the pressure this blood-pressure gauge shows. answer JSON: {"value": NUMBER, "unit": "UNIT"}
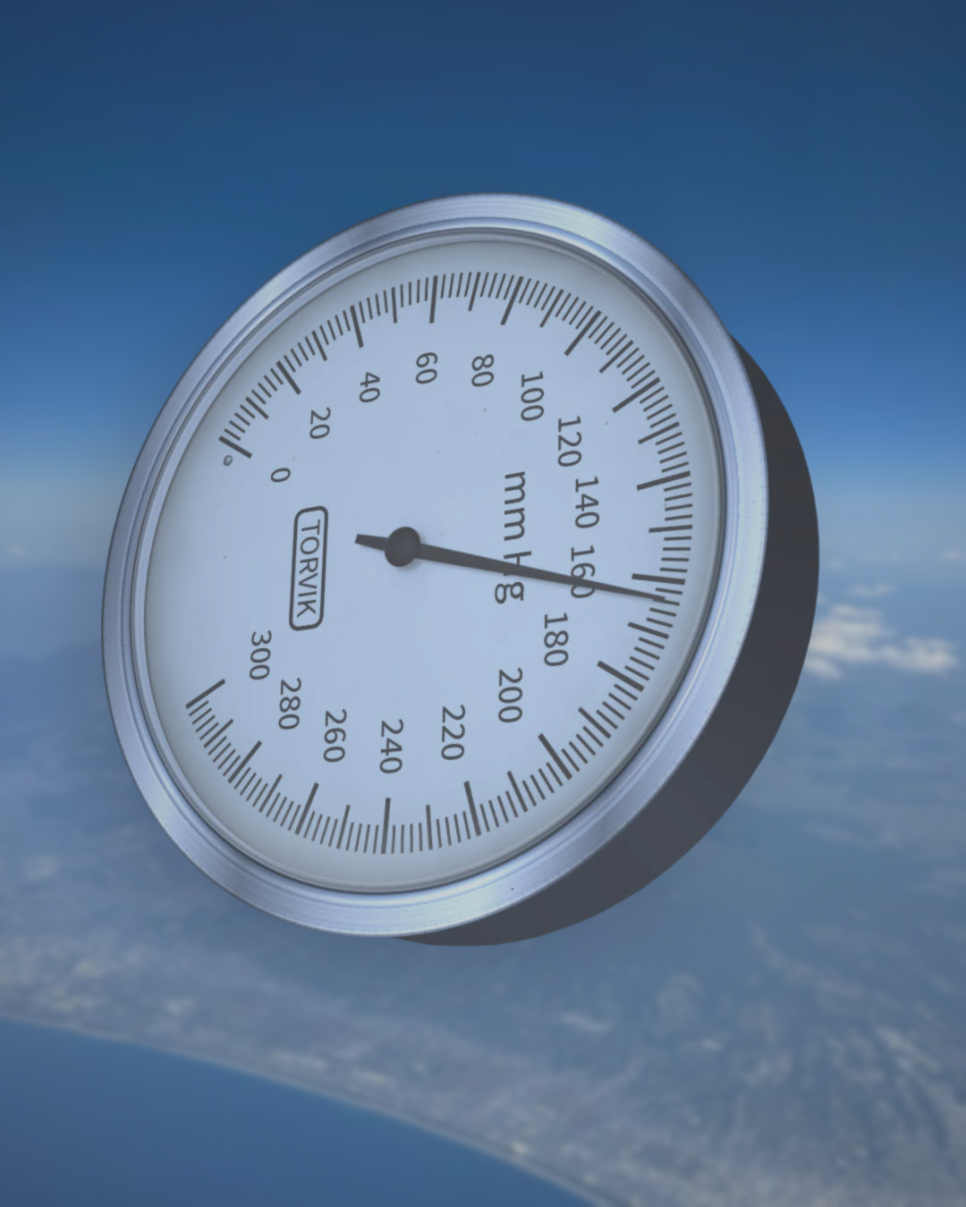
{"value": 164, "unit": "mmHg"}
